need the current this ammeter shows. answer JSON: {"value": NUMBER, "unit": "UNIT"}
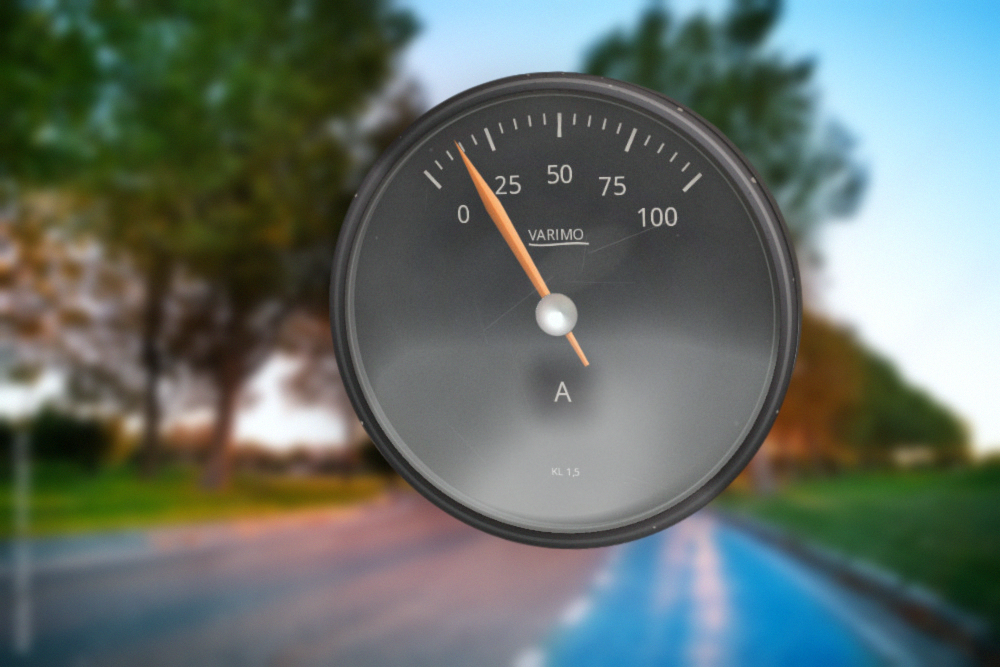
{"value": 15, "unit": "A"}
